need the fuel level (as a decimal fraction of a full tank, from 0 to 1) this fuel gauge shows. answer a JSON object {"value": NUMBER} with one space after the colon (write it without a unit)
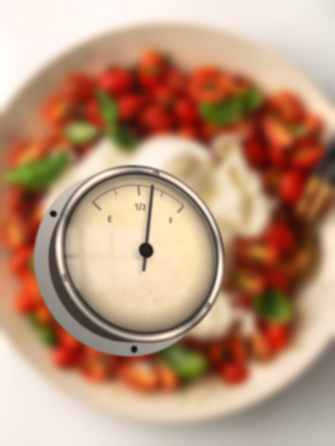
{"value": 0.625}
